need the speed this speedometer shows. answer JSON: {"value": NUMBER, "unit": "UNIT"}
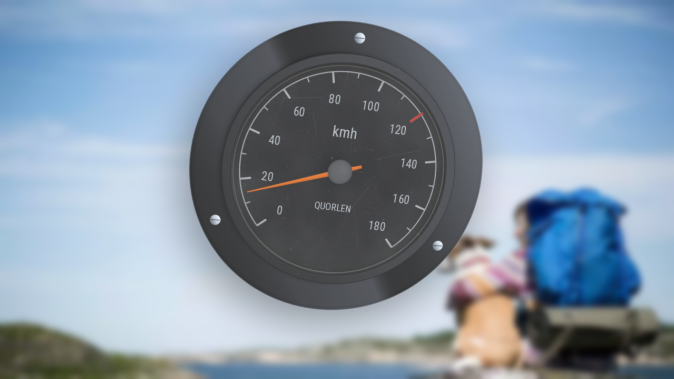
{"value": 15, "unit": "km/h"}
